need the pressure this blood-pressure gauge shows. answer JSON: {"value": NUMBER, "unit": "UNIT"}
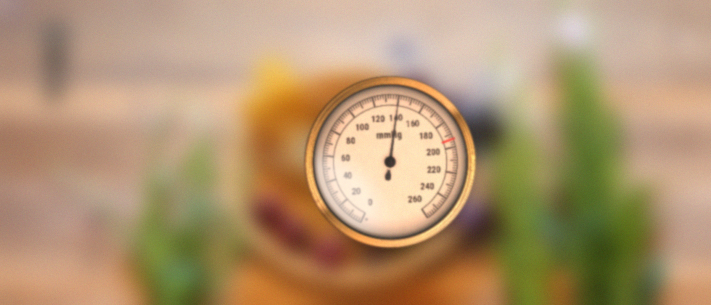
{"value": 140, "unit": "mmHg"}
